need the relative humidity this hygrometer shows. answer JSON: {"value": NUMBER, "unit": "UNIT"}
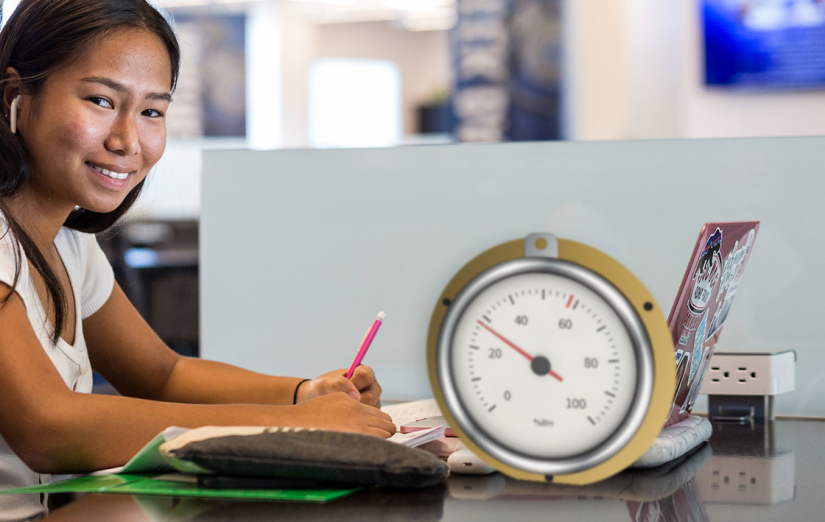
{"value": 28, "unit": "%"}
